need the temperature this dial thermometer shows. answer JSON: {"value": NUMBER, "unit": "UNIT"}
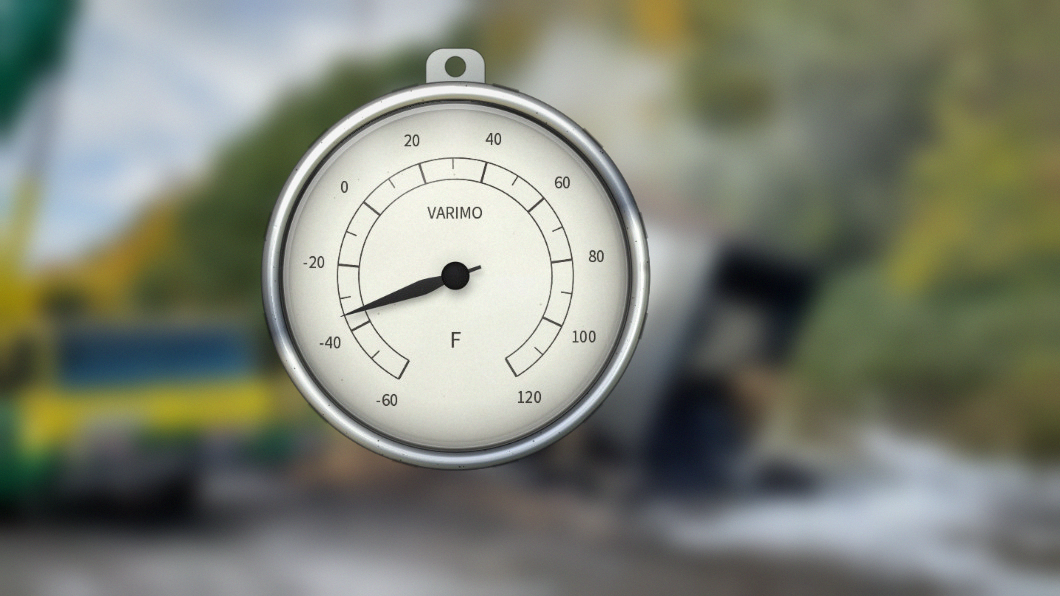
{"value": -35, "unit": "°F"}
